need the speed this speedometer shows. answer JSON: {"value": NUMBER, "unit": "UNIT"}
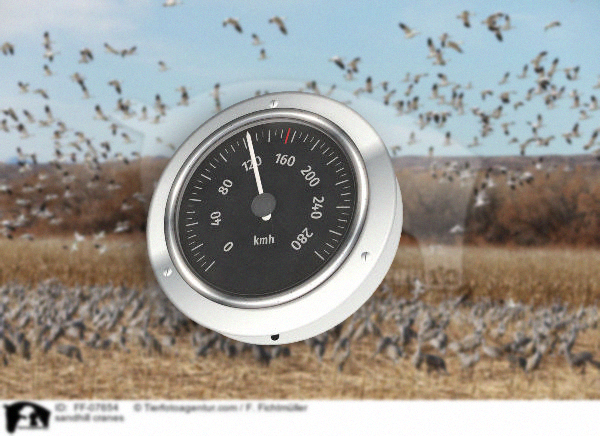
{"value": 125, "unit": "km/h"}
